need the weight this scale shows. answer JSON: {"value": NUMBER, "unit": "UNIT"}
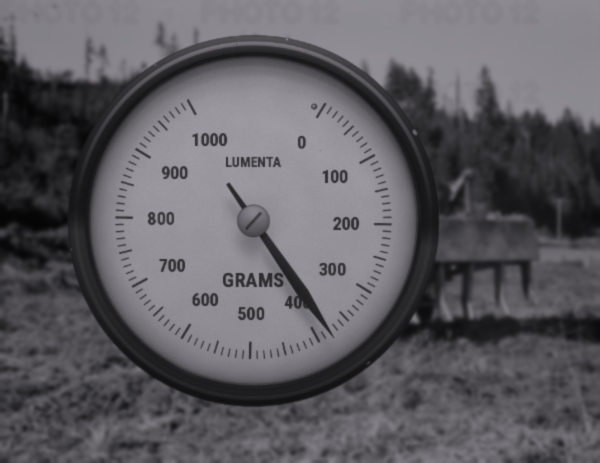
{"value": 380, "unit": "g"}
